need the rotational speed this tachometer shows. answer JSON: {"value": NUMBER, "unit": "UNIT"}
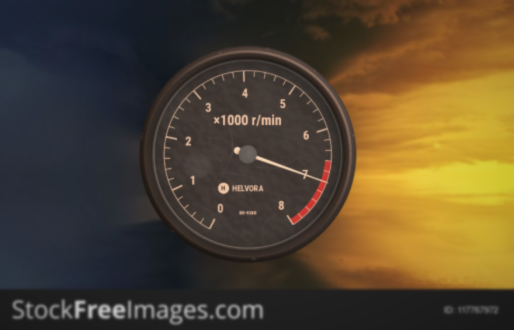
{"value": 7000, "unit": "rpm"}
